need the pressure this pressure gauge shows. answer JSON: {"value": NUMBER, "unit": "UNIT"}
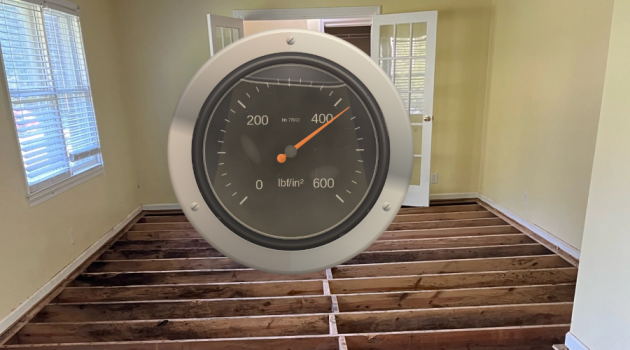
{"value": 420, "unit": "psi"}
